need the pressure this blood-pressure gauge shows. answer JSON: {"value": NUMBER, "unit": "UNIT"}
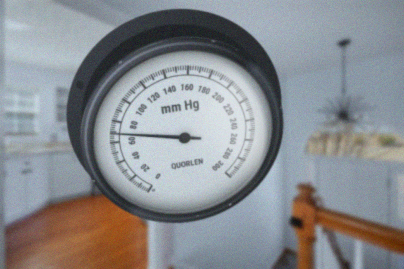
{"value": 70, "unit": "mmHg"}
